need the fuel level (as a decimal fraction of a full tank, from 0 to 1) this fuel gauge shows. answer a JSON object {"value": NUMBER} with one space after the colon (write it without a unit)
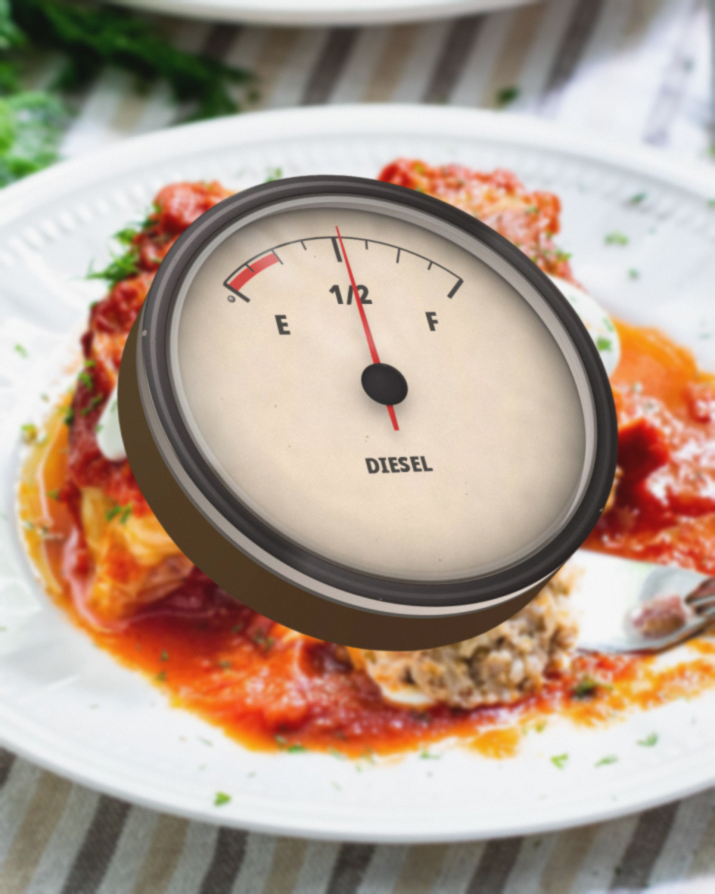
{"value": 0.5}
